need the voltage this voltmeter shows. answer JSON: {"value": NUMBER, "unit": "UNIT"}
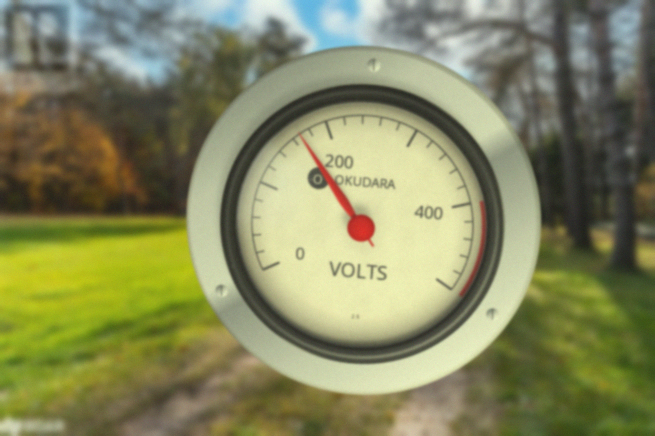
{"value": 170, "unit": "V"}
